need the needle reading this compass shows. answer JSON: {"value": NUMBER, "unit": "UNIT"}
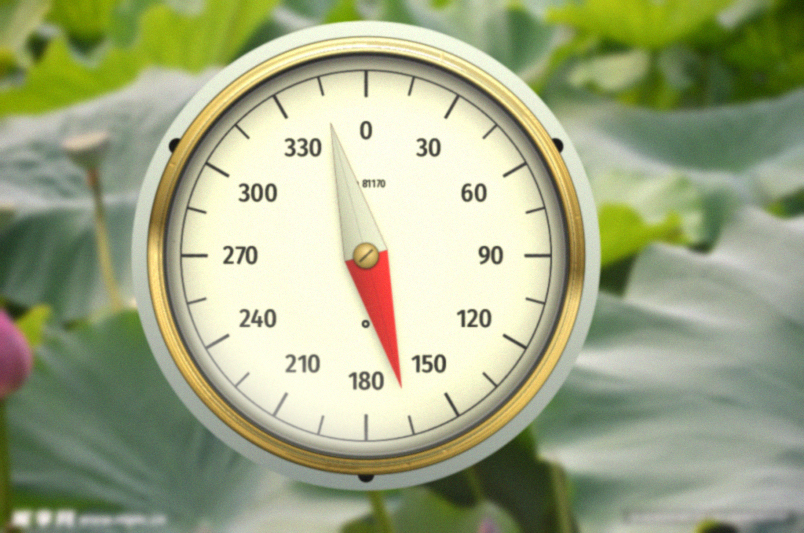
{"value": 165, "unit": "°"}
